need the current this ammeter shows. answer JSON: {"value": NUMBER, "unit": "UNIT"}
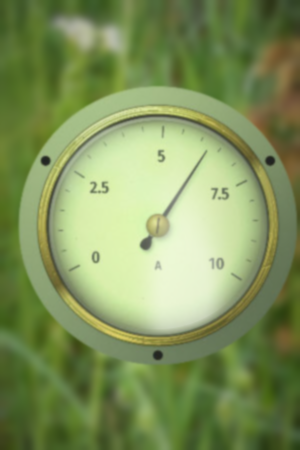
{"value": 6.25, "unit": "A"}
